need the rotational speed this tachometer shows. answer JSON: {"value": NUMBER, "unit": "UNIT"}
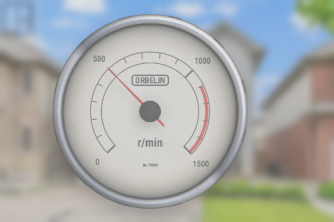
{"value": 500, "unit": "rpm"}
